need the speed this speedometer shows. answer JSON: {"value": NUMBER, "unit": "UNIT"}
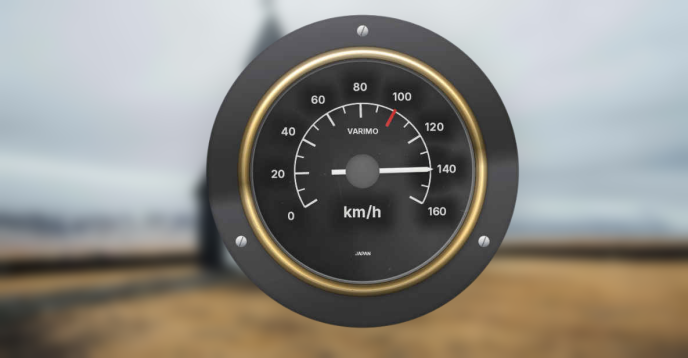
{"value": 140, "unit": "km/h"}
